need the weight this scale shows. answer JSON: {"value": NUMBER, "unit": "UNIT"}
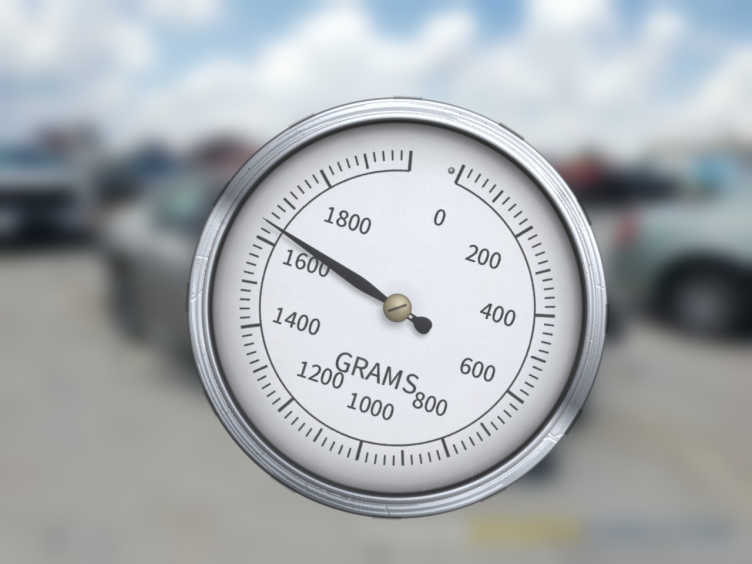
{"value": 1640, "unit": "g"}
